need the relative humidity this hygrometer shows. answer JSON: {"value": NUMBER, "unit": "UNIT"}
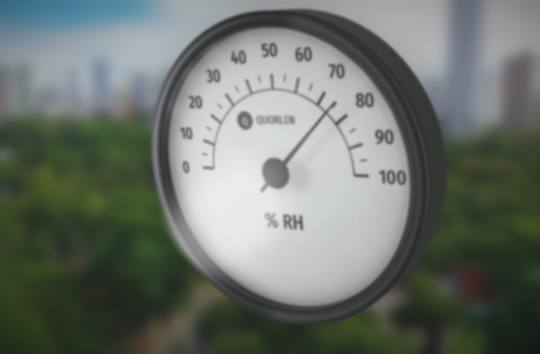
{"value": 75, "unit": "%"}
